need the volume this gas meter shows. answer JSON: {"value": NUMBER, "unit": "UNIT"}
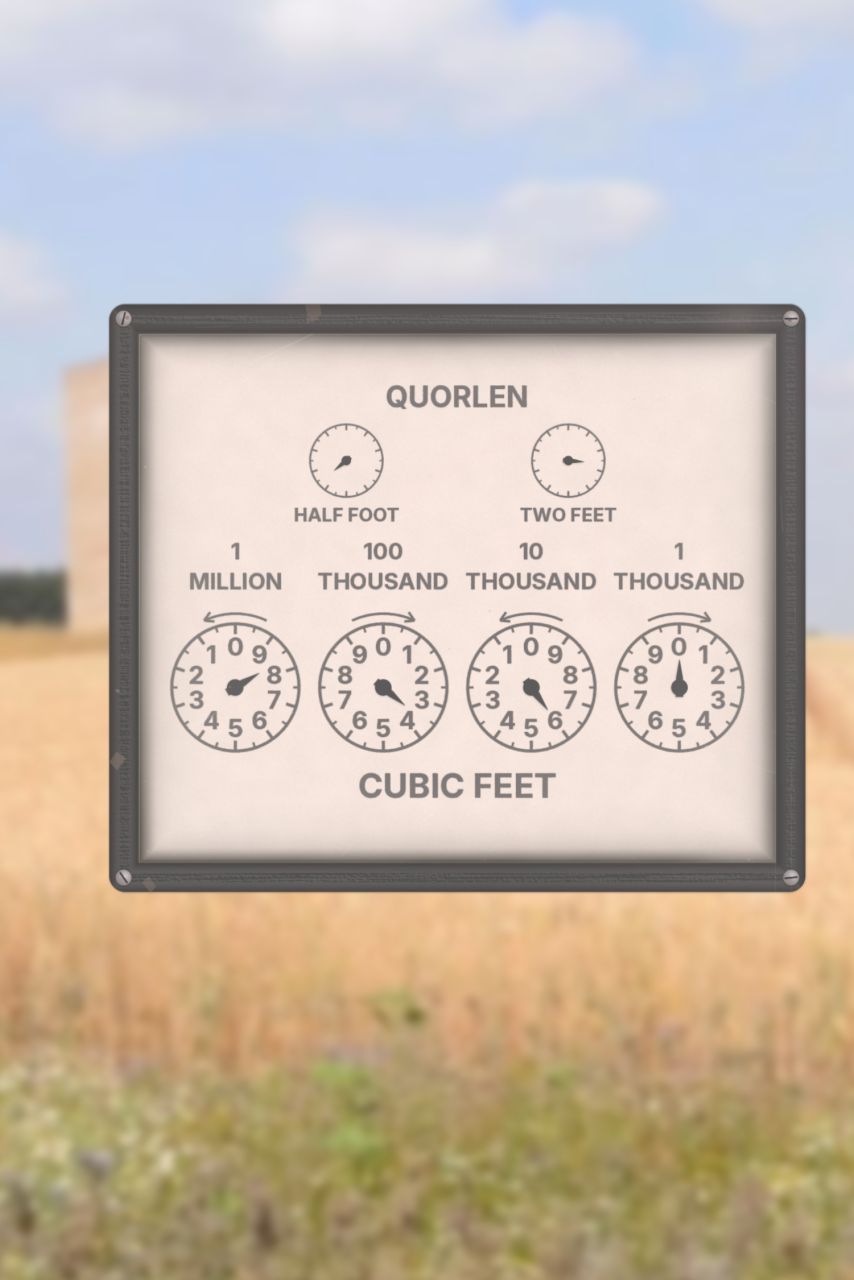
{"value": 836000, "unit": "ft³"}
